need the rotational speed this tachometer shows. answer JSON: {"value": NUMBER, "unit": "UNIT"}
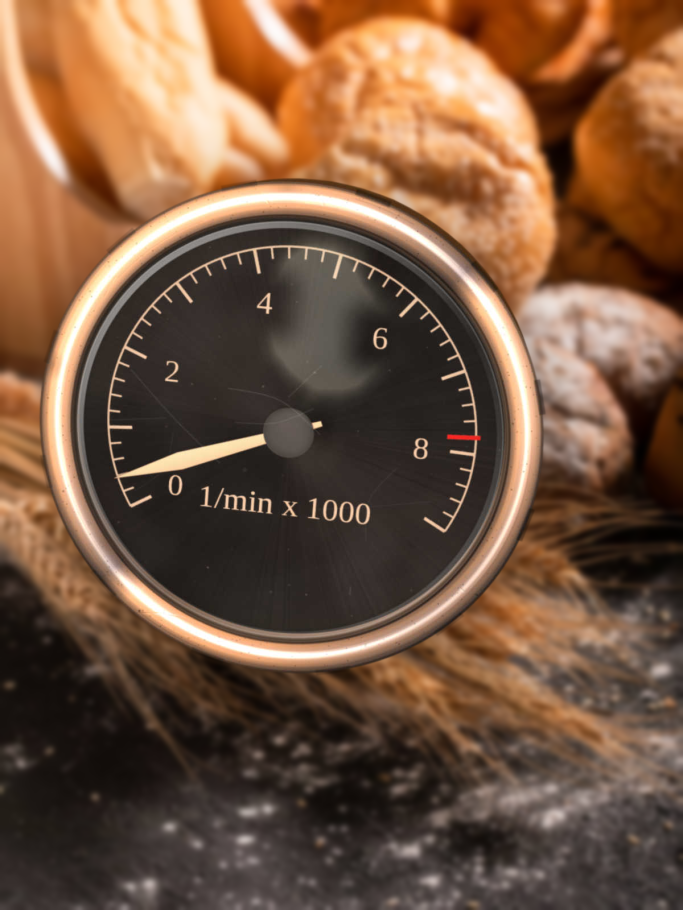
{"value": 400, "unit": "rpm"}
